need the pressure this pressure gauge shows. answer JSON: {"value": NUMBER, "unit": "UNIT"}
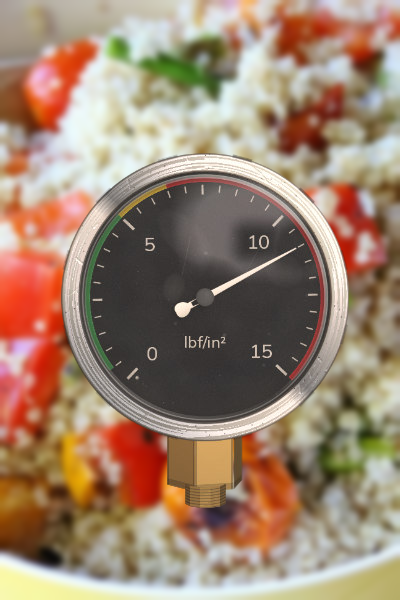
{"value": 11, "unit": "psi"}
